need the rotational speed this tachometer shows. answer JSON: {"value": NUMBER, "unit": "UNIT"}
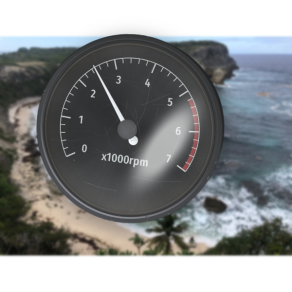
{"value": 2500, "unit": "rpm"}
